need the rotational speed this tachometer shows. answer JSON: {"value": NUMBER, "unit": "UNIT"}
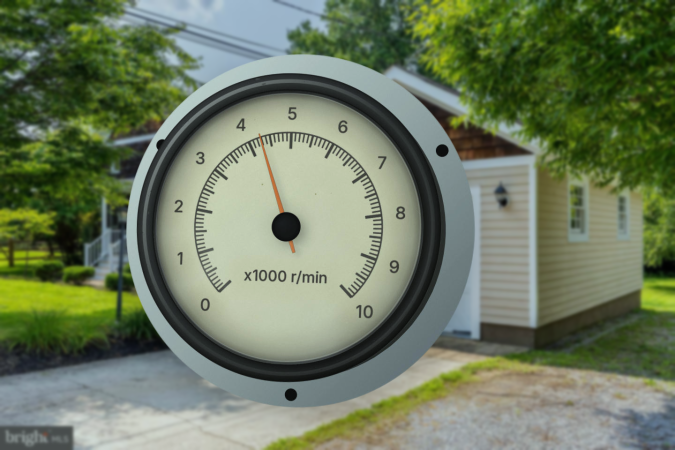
{"value": 4300, "unit": "rpm"}
